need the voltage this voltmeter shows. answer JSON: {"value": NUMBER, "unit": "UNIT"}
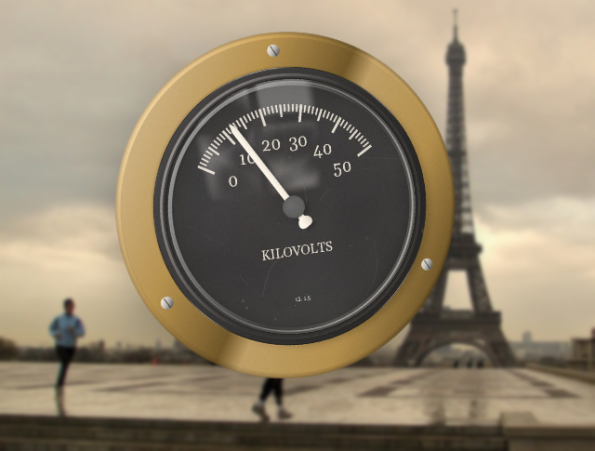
{"value": 12, "unit": "kV"}
